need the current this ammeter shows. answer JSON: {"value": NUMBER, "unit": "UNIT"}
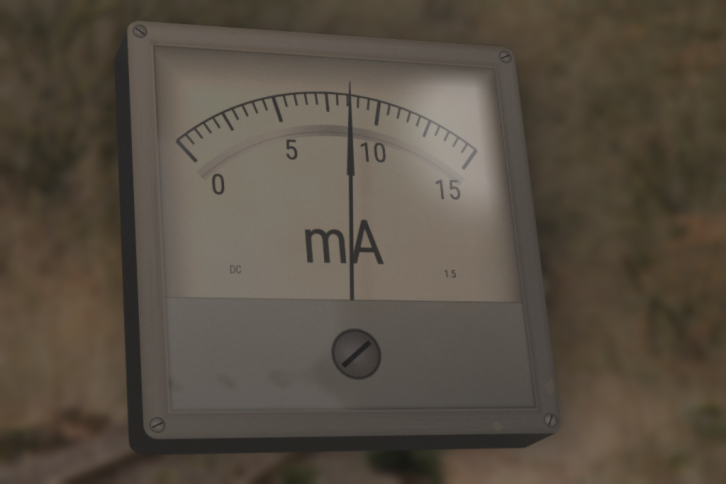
{"value": 8.5, "unit": "mA"}
